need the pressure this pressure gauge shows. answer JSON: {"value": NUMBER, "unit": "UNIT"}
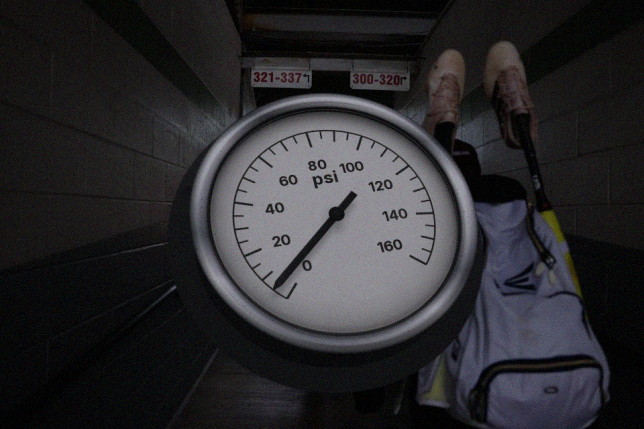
{"value": 5, "unit": "psi"}
